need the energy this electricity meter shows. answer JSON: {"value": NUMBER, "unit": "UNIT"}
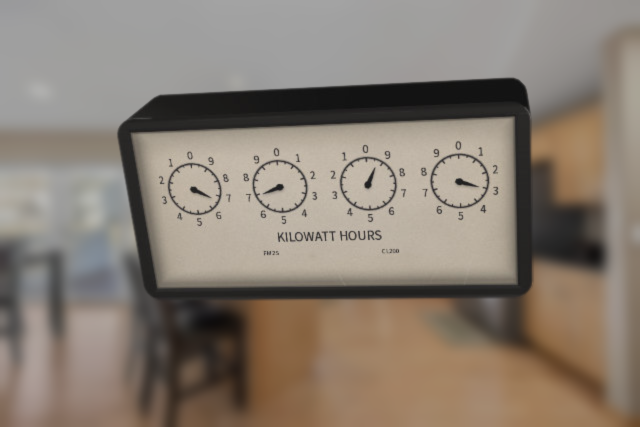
{"value": 6693, "unit": "kWh"}
